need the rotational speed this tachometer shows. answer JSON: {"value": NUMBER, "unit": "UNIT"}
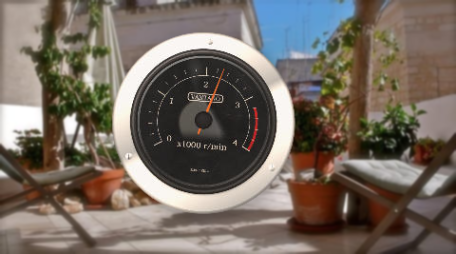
{"value": 2300, "unit": "rpm"}
